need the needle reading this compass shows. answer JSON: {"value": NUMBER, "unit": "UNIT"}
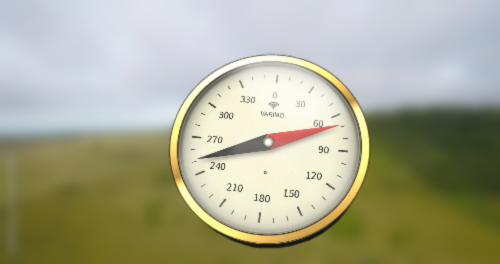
{"value": 70, "unit": "°"}
